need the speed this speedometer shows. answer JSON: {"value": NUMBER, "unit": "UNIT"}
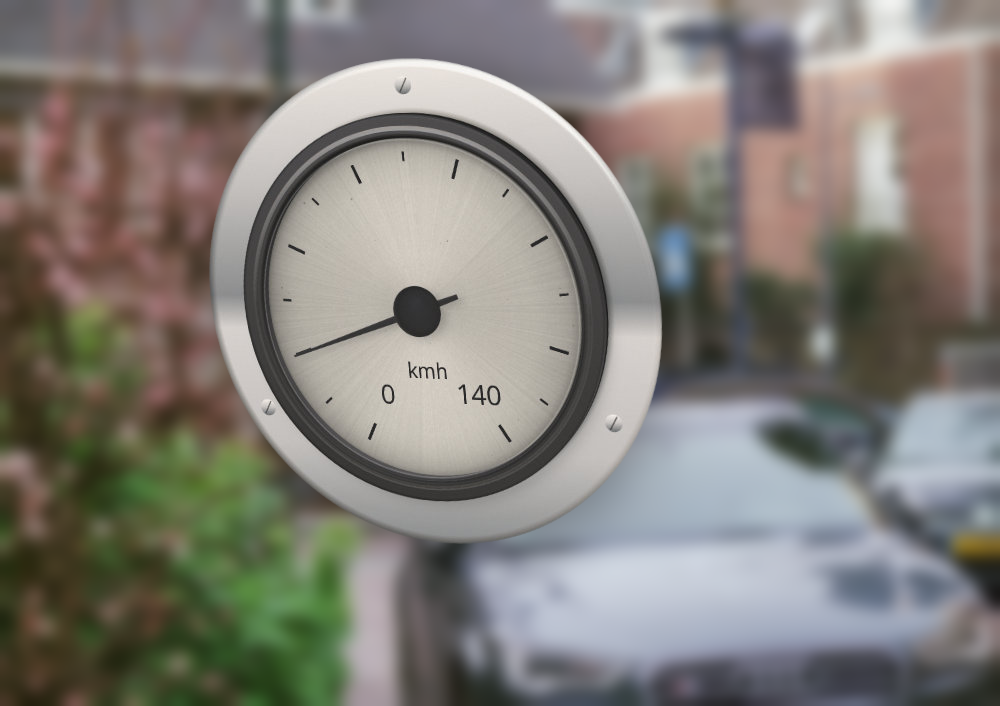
{"value": 20, "unit": "km/h"}
